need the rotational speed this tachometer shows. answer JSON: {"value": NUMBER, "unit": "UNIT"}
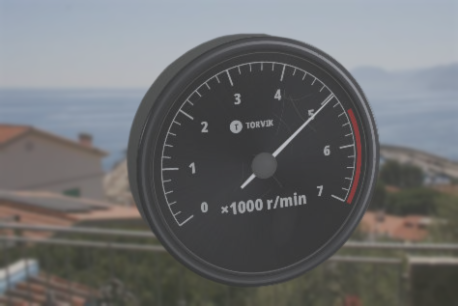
{"value": 5000, "unit": "rpm"}
